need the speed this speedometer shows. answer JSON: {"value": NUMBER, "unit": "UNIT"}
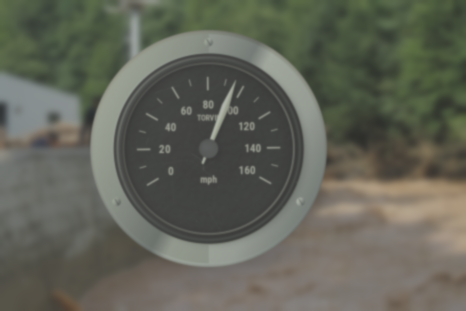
{"value": 95, "unit": "mph"}
